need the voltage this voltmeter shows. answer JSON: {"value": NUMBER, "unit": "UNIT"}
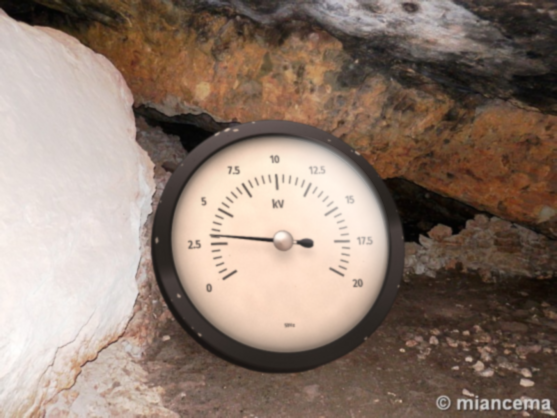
{"value": 3, "unit": "kV"}
